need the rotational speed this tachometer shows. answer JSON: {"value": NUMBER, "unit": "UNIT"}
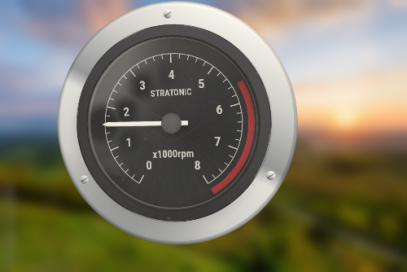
{"value": 1600, "unit": "rpm"}
